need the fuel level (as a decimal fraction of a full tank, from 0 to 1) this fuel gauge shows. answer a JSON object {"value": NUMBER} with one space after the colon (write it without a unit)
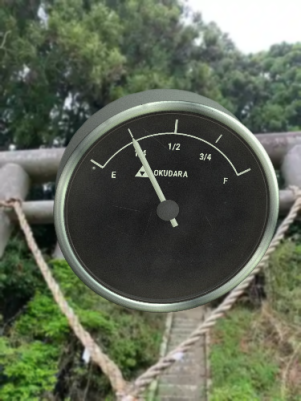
{"value": 0.25}
